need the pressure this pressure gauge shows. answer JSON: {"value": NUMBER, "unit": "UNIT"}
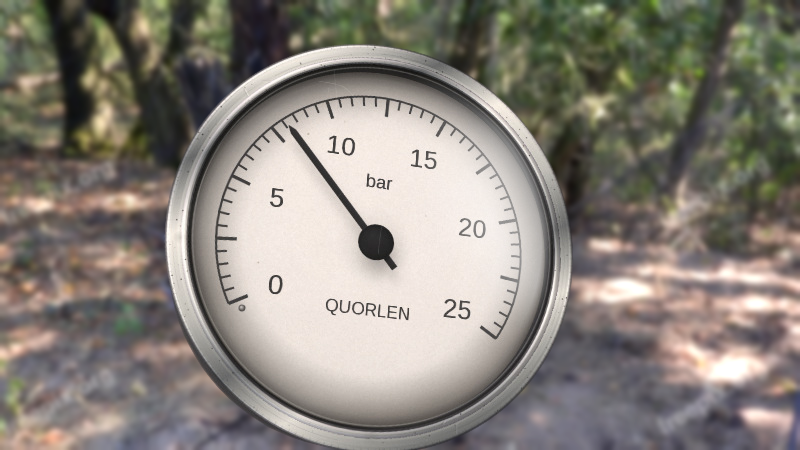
{"value": 8, "unit": "bar"}
